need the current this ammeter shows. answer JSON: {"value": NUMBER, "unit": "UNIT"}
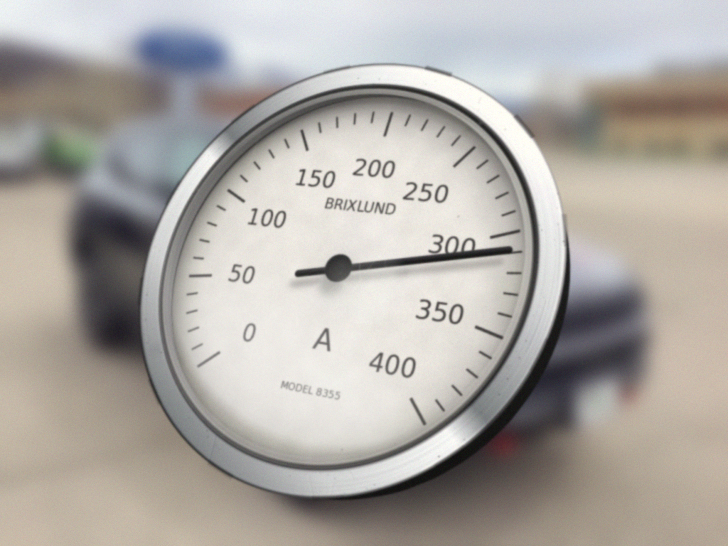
{"value": 310, "unit": "A"}
